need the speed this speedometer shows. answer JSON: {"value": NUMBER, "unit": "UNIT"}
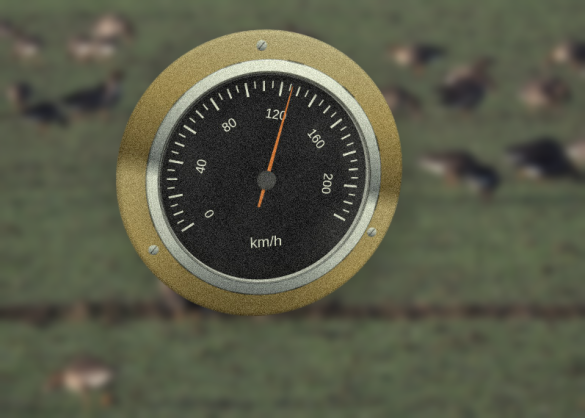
{"value": 125, "unit": "km/h"}
